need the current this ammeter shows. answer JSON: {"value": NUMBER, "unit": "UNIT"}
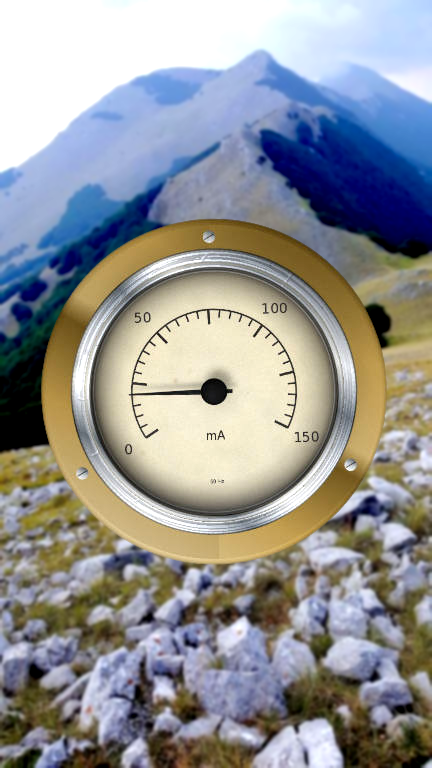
{"value": 20, "unit": "mA"}
